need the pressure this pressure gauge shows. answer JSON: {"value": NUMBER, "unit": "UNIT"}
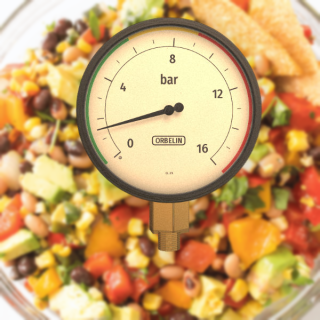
{"value": 1.5, "unit": "bar"}
